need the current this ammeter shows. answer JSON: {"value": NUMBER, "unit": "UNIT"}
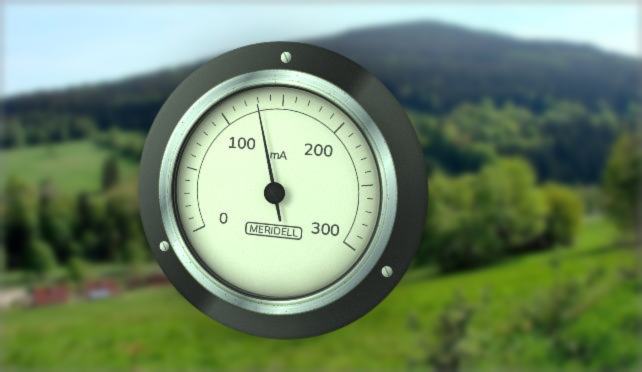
{"value": 130, "unit": "mA"}
